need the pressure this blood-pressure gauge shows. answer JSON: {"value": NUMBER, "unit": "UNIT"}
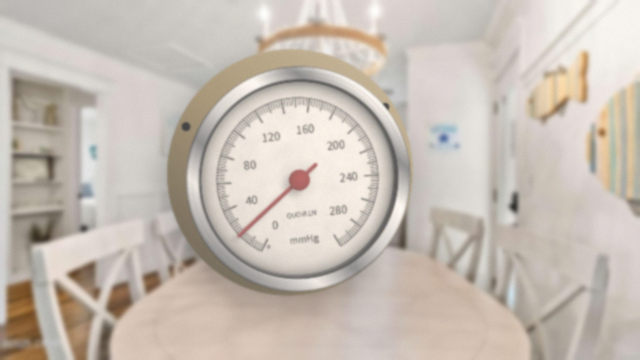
{"value": 20, "unit": "mmHg"}
